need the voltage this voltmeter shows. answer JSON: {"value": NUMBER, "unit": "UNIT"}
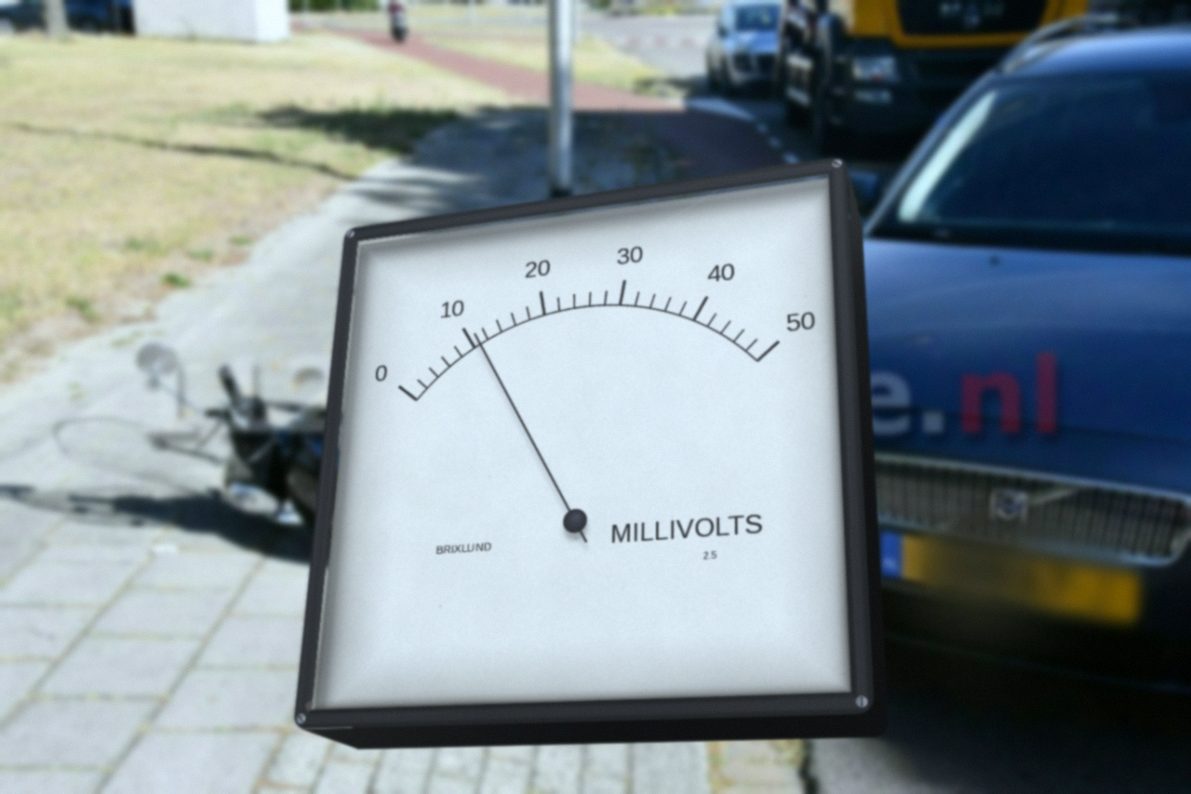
{"value": 11, "unit": "mV"}
